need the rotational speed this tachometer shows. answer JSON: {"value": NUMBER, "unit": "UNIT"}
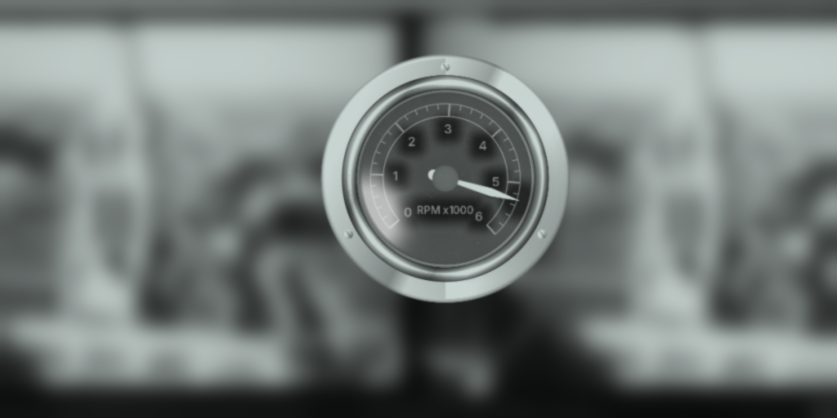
{"value": 5300, "unit": "rpm"}
